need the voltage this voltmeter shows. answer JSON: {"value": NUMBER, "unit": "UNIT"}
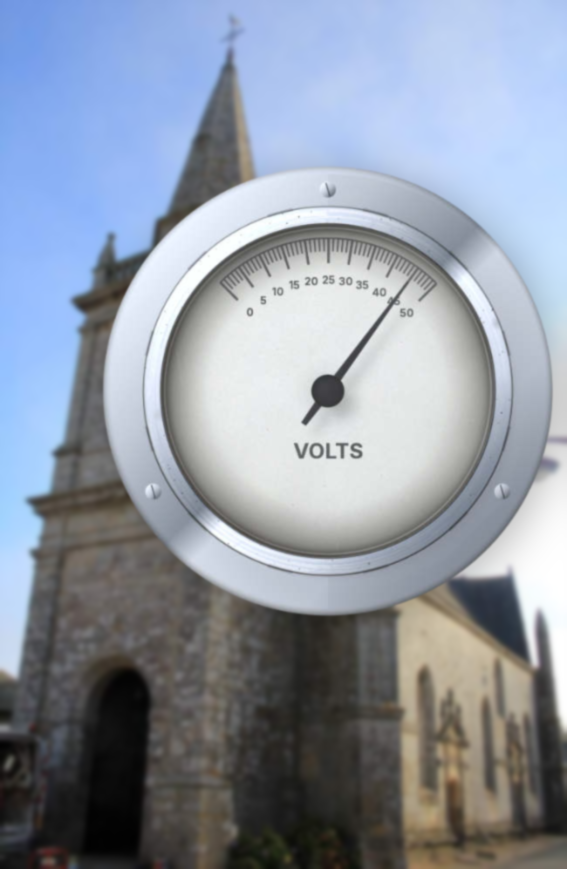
{"value": 45, "unit": "V"}
